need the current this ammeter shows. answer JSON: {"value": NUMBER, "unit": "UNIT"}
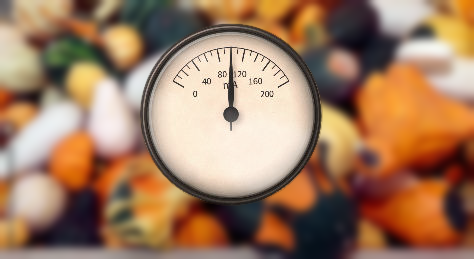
{"value": 100, "unit": "mA"}
